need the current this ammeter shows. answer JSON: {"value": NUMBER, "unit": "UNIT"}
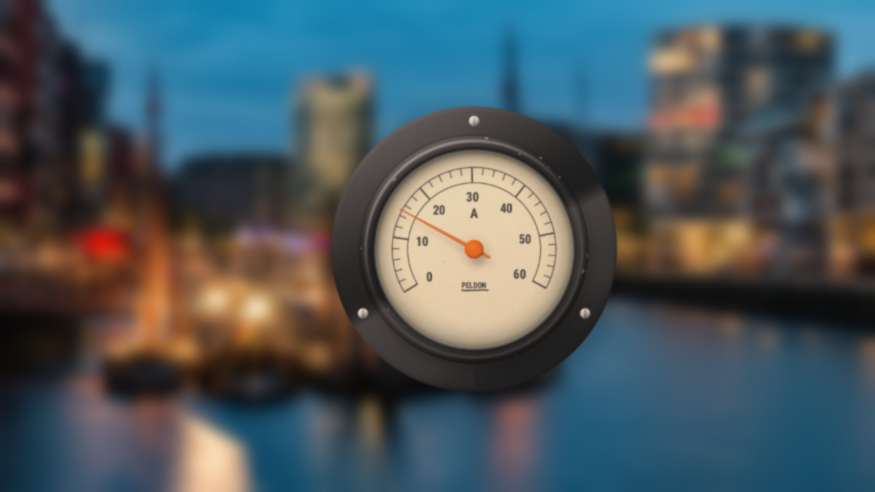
{"value": 15, "unit": "A"}
